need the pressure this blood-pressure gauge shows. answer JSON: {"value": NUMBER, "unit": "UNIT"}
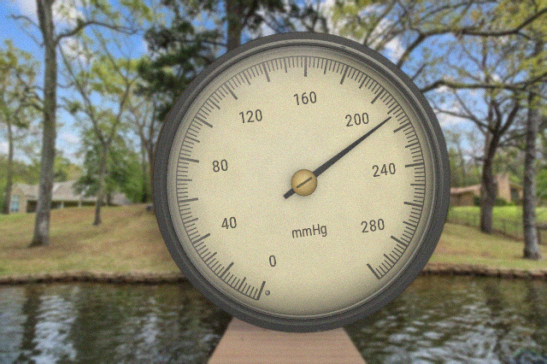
{"value": 212, "unit": "mmHg"}
